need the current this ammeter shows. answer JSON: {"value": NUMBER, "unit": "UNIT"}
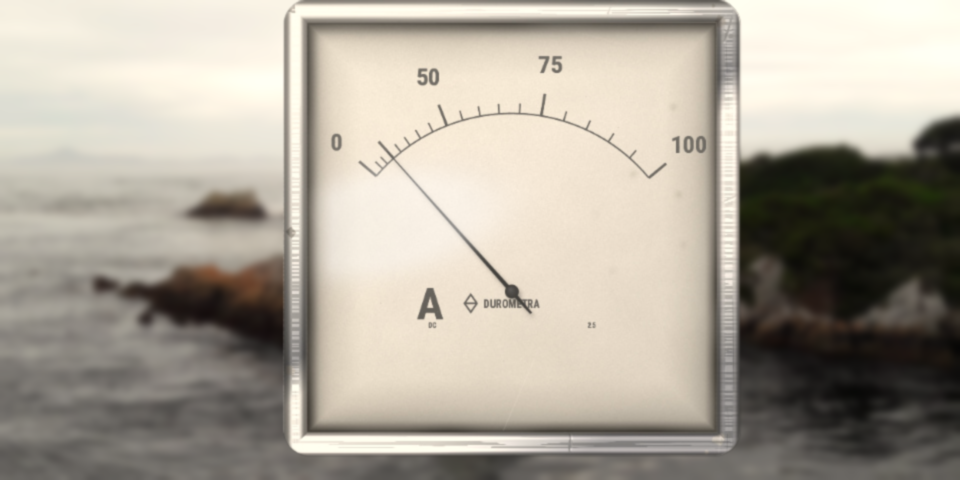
{"value": 25, "unit": "A"}
